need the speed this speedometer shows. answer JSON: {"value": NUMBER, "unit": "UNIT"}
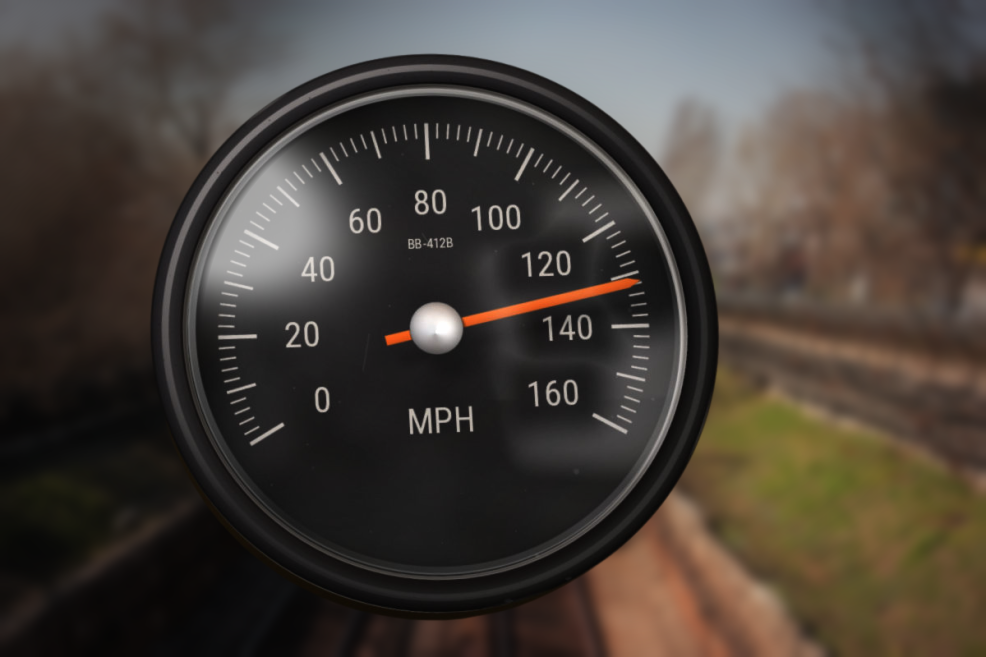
{"value": 132, "unit": "mph"}
